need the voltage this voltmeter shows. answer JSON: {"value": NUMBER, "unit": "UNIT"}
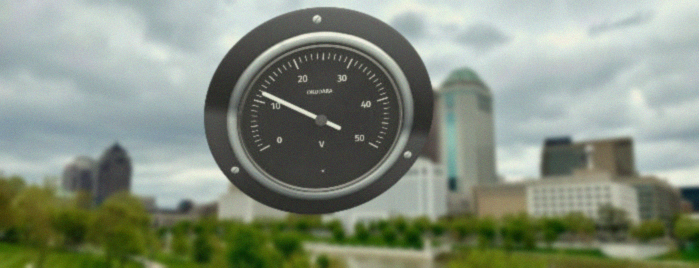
{"value": 12, "unit": "V"}
